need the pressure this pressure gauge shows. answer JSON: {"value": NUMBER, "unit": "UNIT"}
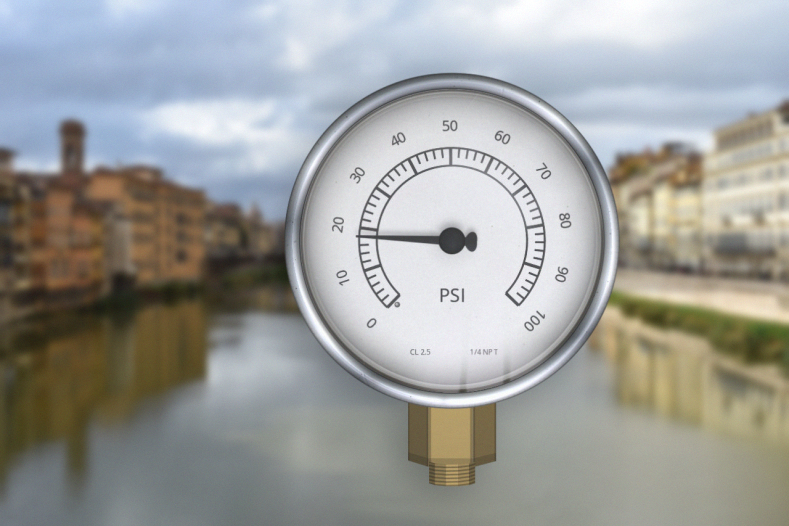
{"value": 18, "unit": "psi"}
